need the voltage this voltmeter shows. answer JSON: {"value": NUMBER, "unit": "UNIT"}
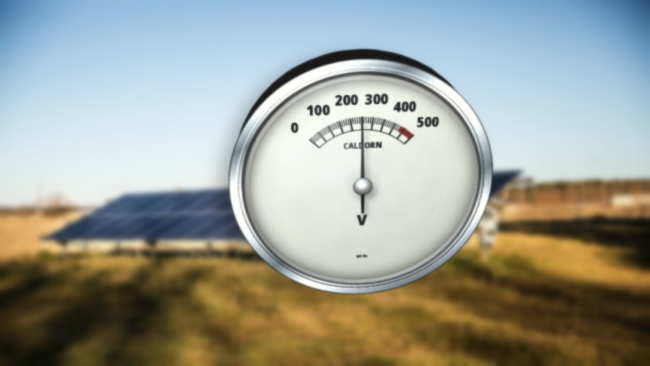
{"value": 250, "unit": "V"}
